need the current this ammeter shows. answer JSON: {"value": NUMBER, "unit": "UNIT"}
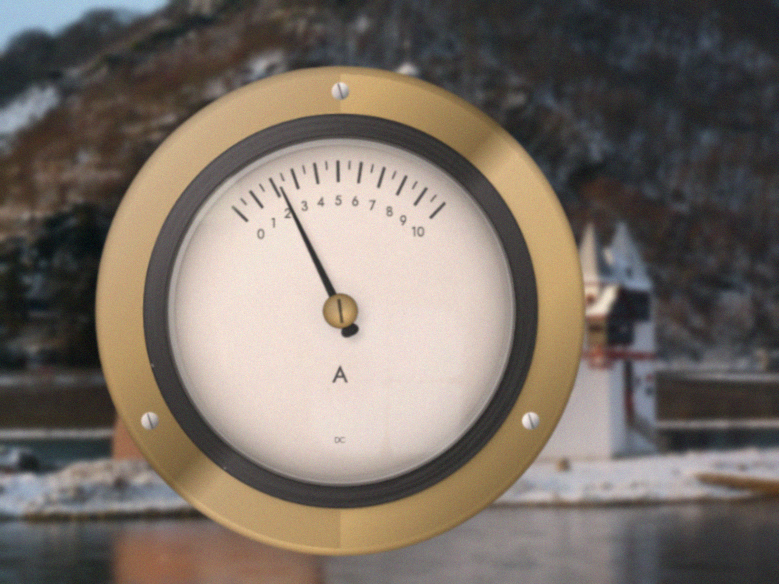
{"value": 2.25, "unit": "A"}
